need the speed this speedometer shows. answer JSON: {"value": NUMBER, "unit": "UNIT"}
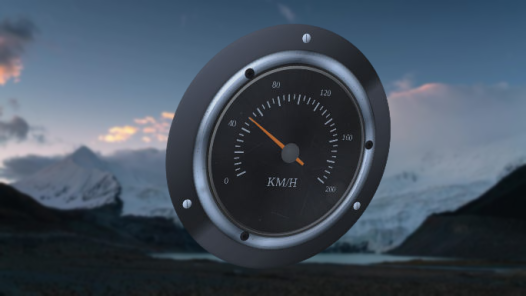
{"value": 50, "unit": "km/h"}
